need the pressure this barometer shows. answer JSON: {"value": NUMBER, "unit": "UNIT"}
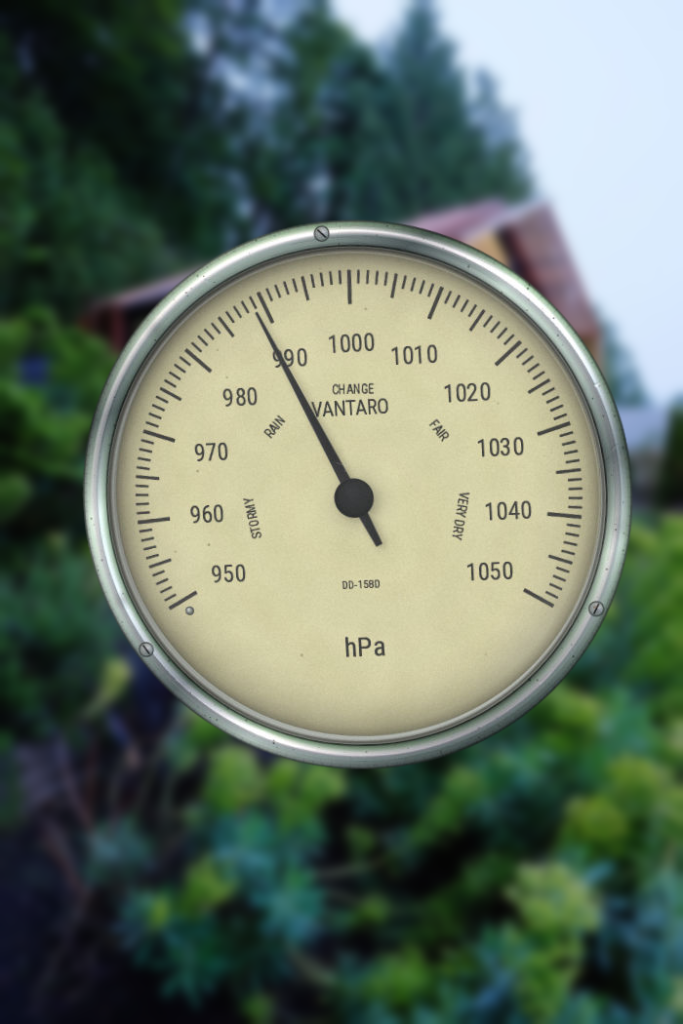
{"value": 989, "unit": "hPa"}
